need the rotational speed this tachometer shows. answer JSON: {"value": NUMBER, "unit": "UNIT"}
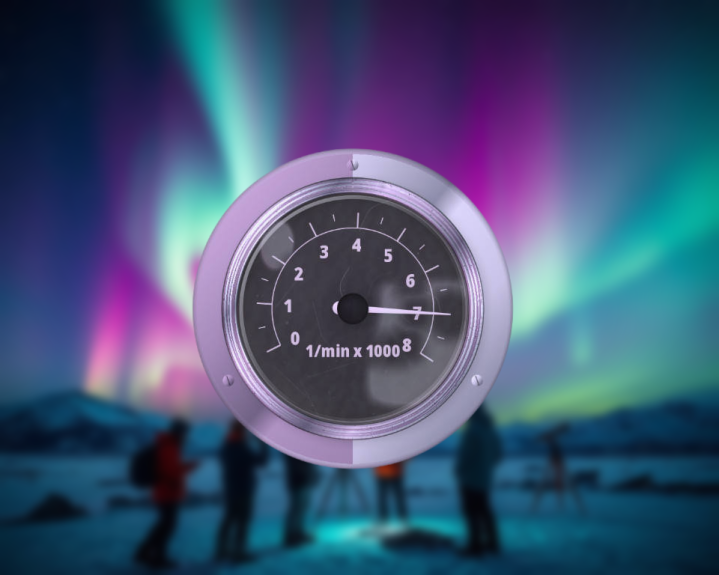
{"value": 7000, "unit": "rpm"}
